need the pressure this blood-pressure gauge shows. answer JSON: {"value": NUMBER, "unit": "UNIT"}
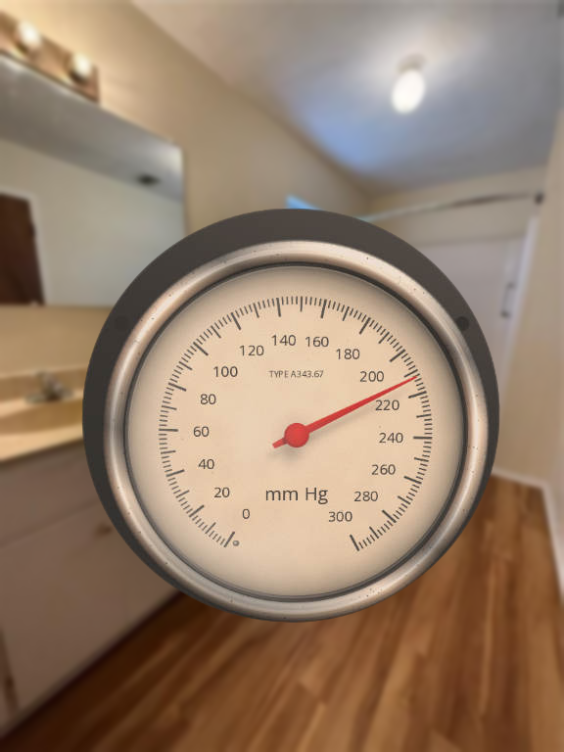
{"value": 212, "unit": "mmHg"}
